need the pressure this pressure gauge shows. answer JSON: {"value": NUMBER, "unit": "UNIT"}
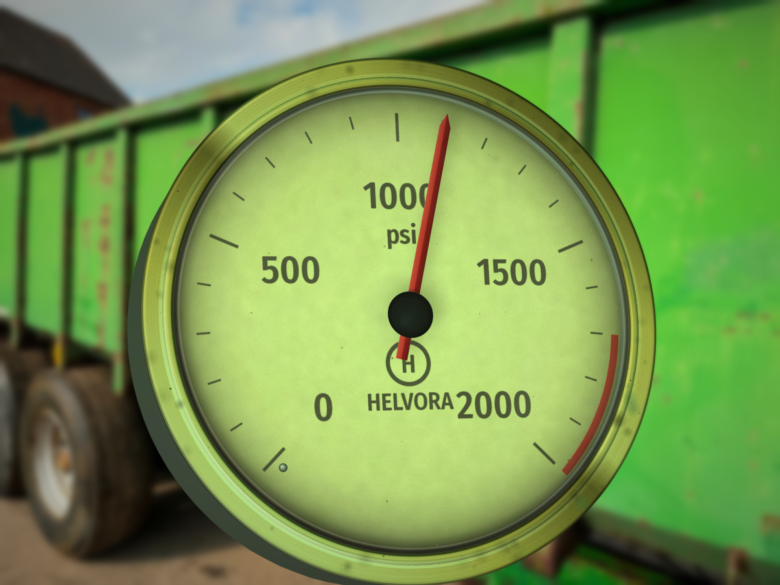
{"value": 1100, "unit": "psi"}
